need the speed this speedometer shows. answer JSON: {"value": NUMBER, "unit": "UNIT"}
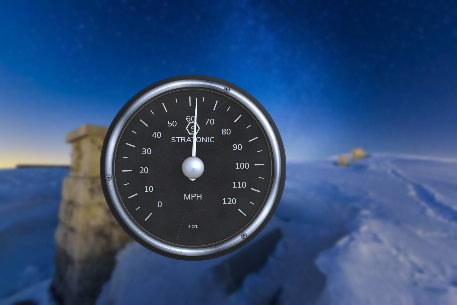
{"value": 62.5, "unit": "mph"}
